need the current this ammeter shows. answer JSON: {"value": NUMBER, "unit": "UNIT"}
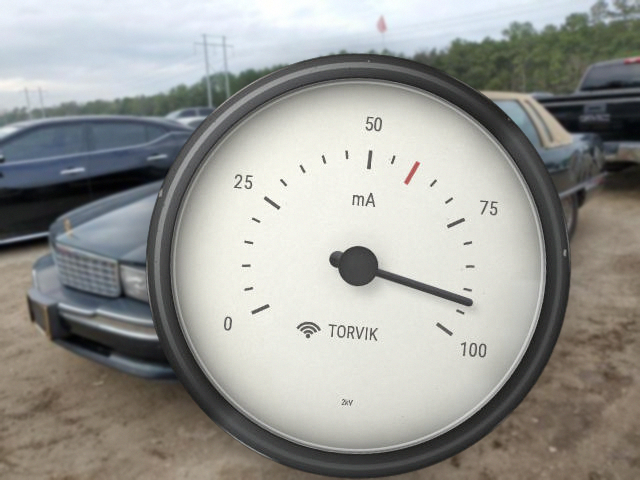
{"value": 92.5, "unit": "mA"}
